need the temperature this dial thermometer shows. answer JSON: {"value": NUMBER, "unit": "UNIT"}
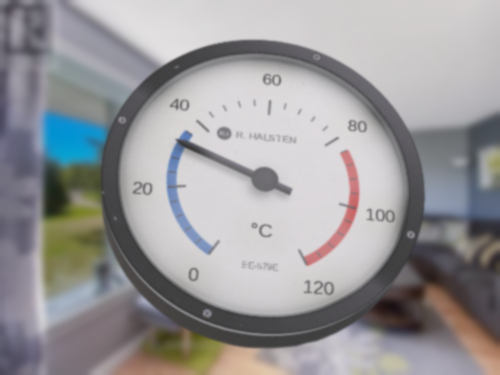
{"value": 32, "unit": "°C"}
